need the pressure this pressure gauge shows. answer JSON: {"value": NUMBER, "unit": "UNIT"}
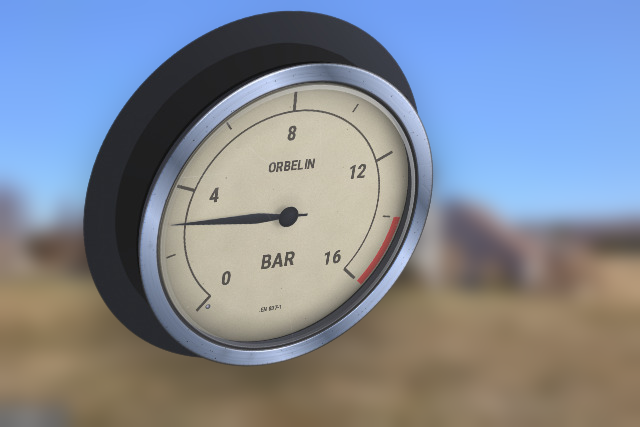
{"value": 3, "unit": "bar"}
